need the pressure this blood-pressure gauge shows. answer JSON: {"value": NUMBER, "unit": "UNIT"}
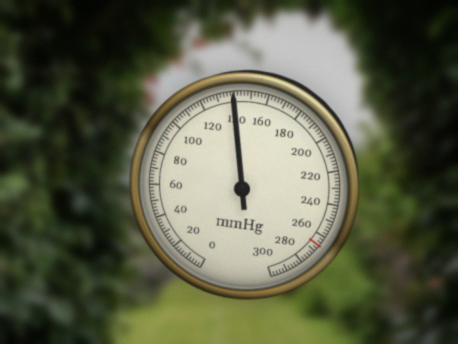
{"value": 140, "unit": "mmHg"}
